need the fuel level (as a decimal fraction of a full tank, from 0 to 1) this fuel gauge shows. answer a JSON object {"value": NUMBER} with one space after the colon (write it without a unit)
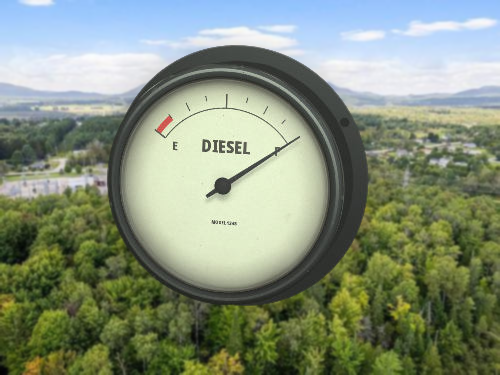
{"value": 1}
